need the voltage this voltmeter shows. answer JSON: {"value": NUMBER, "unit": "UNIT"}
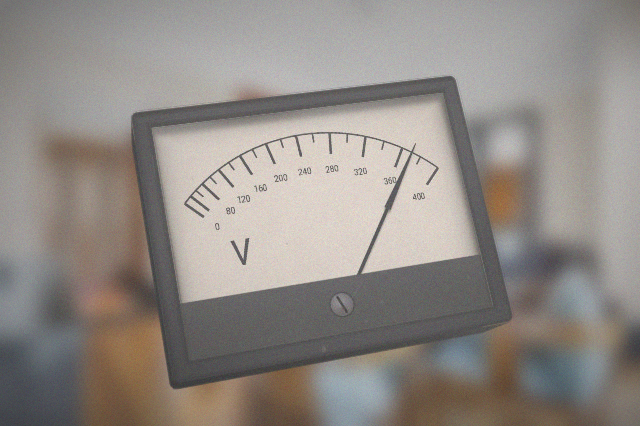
{"value": 370, "unit": "V"}
